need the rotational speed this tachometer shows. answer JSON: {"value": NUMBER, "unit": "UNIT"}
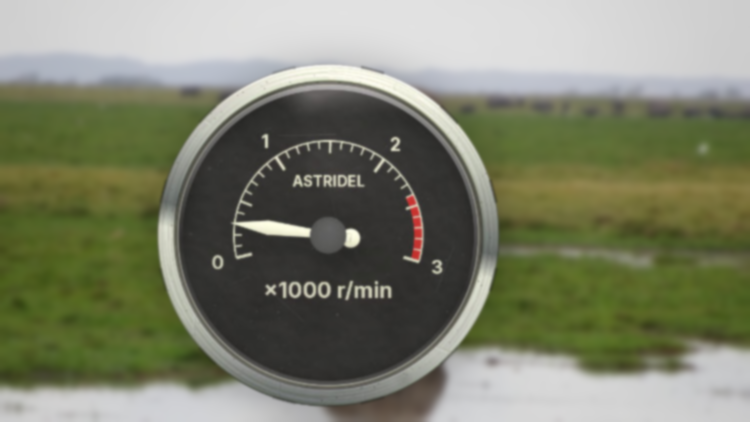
{"value": 300, "unit": "rpm"}
